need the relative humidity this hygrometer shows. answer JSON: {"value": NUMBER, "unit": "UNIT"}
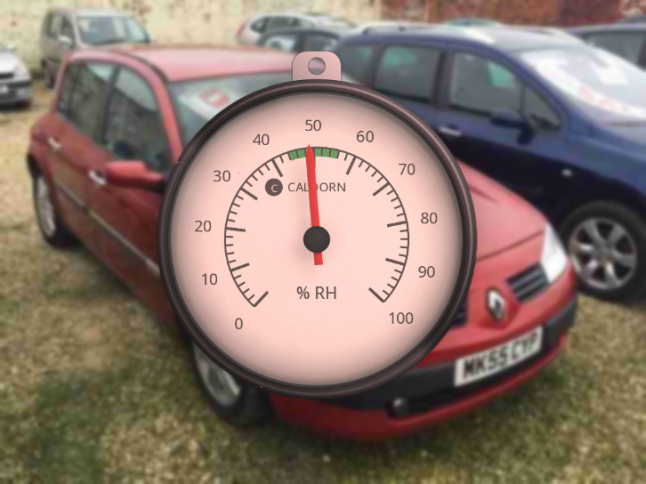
{"value": 49, "unit": "%"}
